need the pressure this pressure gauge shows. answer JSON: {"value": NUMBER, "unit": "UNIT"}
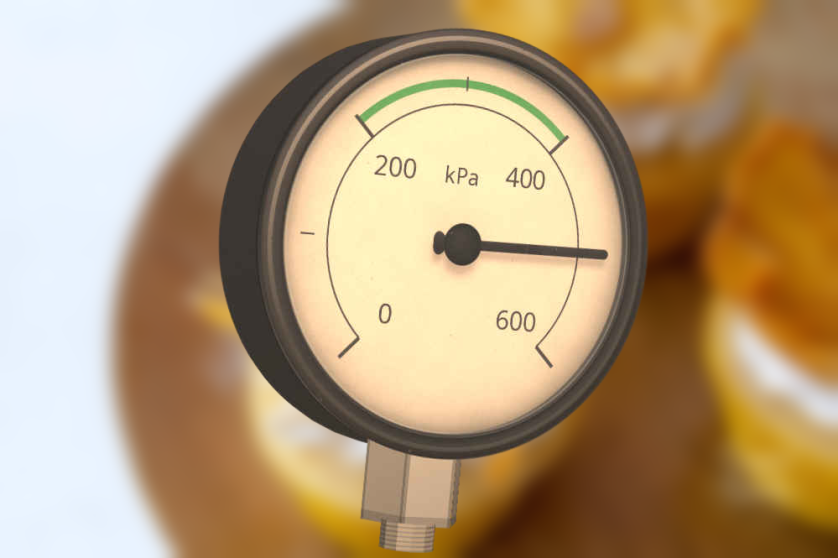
{"value": 500, "unit": "kPa"}
